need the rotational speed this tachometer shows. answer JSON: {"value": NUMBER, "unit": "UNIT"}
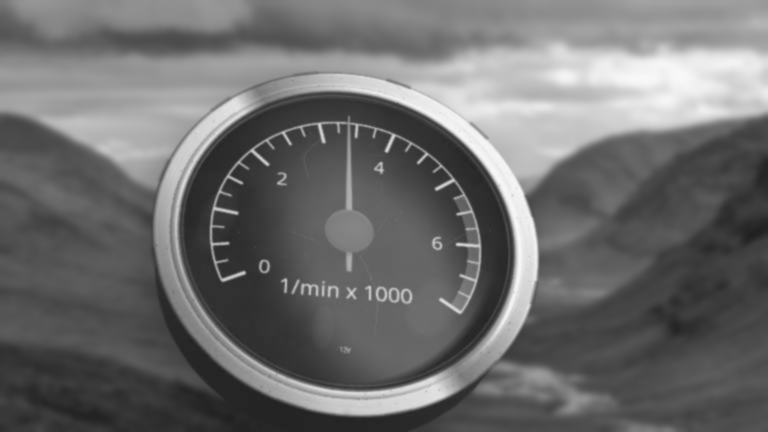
{"value": 3375, "unit": "rpm"}
